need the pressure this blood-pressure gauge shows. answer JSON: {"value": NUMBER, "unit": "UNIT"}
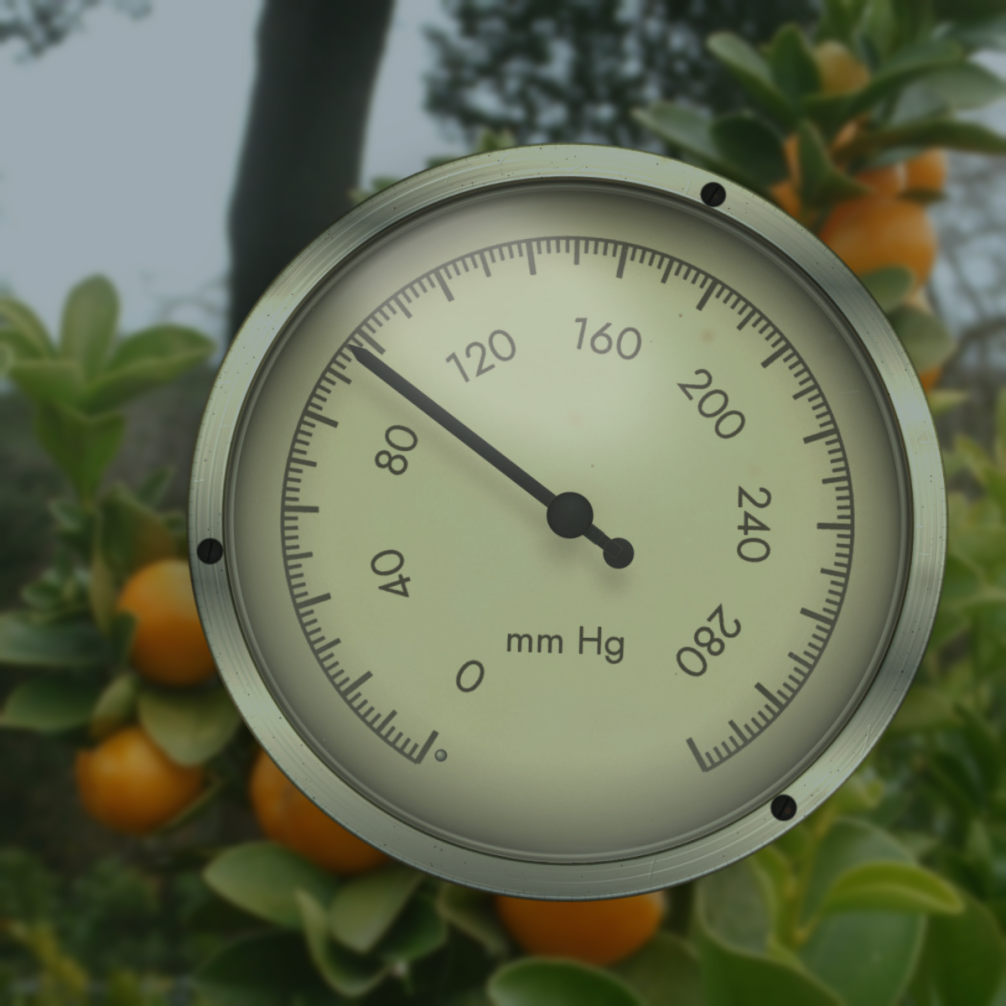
{"value": 96, "unit": "mmHg"}
